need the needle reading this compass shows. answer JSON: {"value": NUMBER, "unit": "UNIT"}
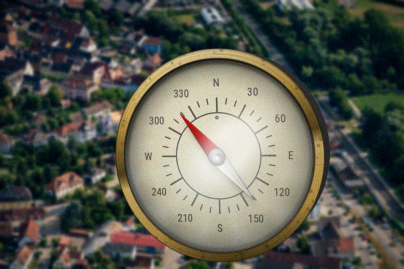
{"value": 320, "unit": "°"}
